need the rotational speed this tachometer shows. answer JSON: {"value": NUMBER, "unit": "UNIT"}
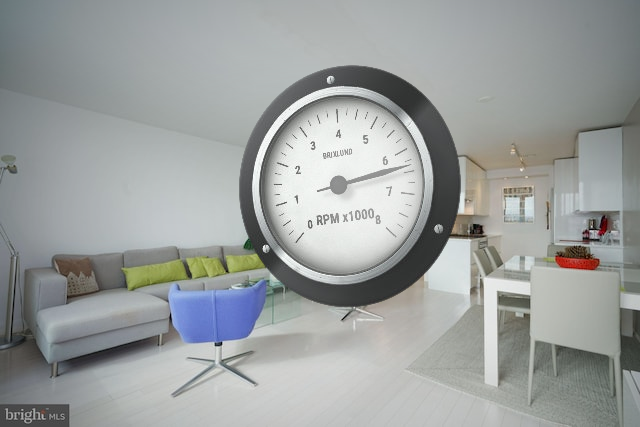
{"value": 6375, "unit": "rpm"}
